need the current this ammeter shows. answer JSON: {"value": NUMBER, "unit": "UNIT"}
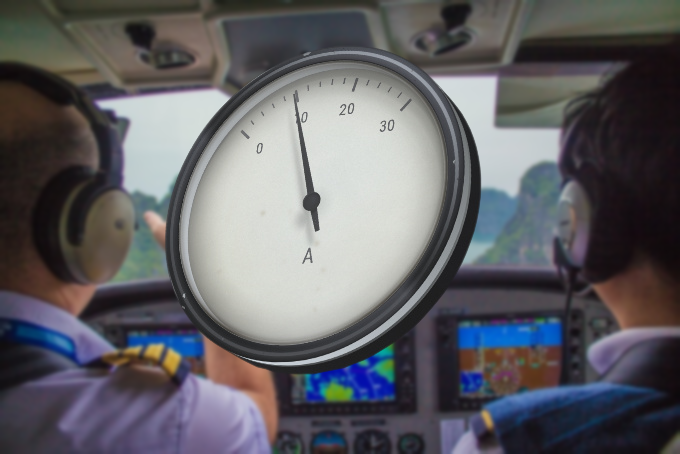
{"value": 10, "unit": "A"}
